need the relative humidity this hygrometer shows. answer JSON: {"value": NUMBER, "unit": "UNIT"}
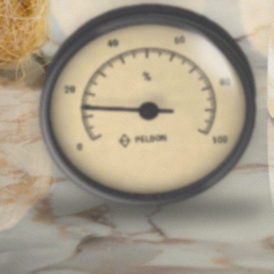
{"value": 15, "unit": "%"}
